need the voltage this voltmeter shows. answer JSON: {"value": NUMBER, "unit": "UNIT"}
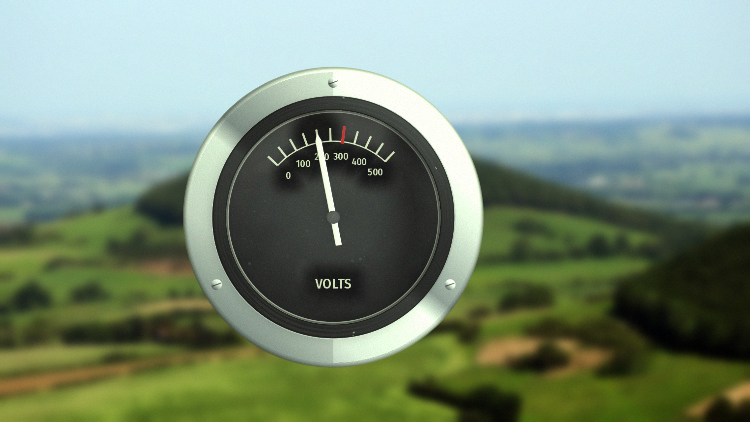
{"value": 200, "unit": "V"}
